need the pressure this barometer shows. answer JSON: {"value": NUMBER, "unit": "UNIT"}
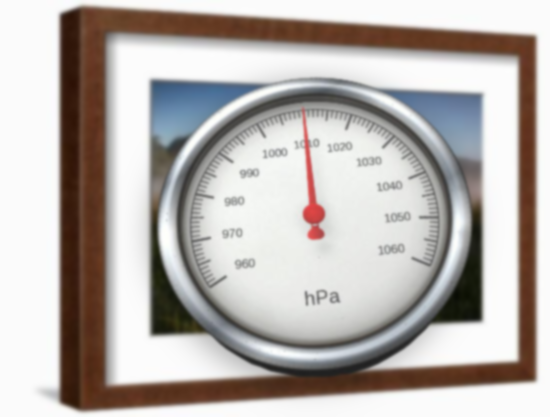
{"value": 1010, "unit": "hPa"}
